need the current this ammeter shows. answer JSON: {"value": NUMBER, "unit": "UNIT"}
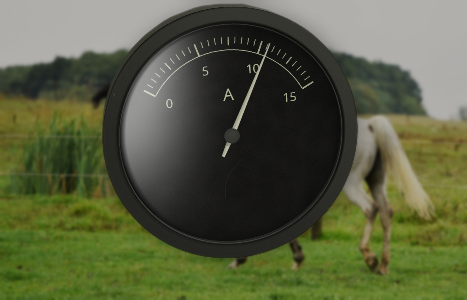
{"value": 10.5, "unit": "A"}
